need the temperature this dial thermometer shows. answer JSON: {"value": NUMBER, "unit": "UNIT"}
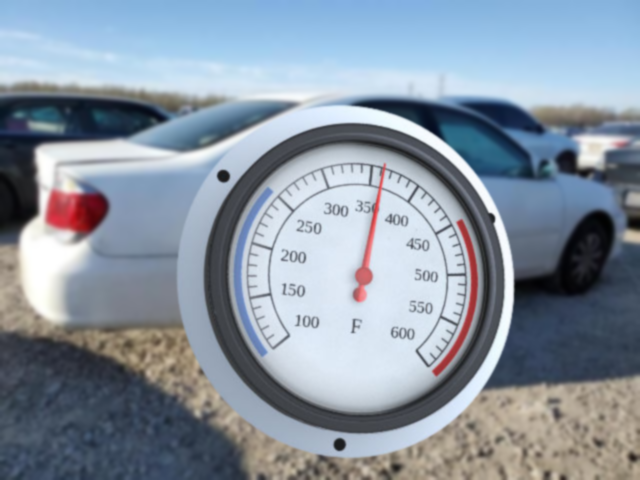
{"value": 360, "unit": "°F"}
